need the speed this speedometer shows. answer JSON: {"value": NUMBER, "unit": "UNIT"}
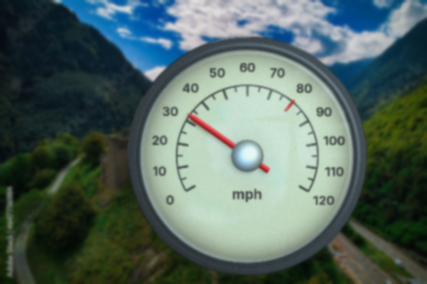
{"value": 32.5, "unit": "mph"}
